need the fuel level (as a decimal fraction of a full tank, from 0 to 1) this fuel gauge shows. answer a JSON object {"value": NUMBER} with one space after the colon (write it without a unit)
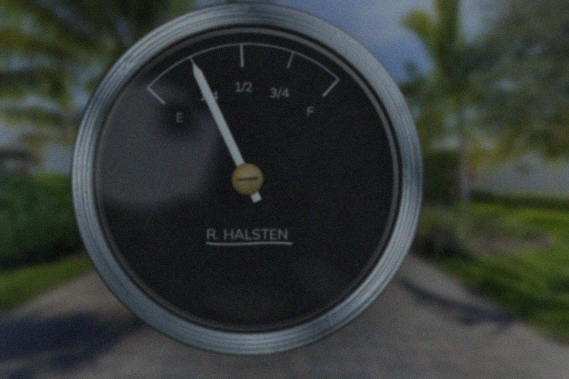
{"value": 0.25}
